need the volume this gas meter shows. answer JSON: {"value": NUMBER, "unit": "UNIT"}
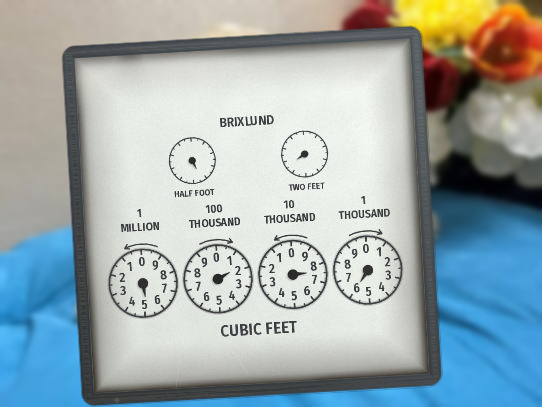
{"value": 517600, "unit": "ft³"}
